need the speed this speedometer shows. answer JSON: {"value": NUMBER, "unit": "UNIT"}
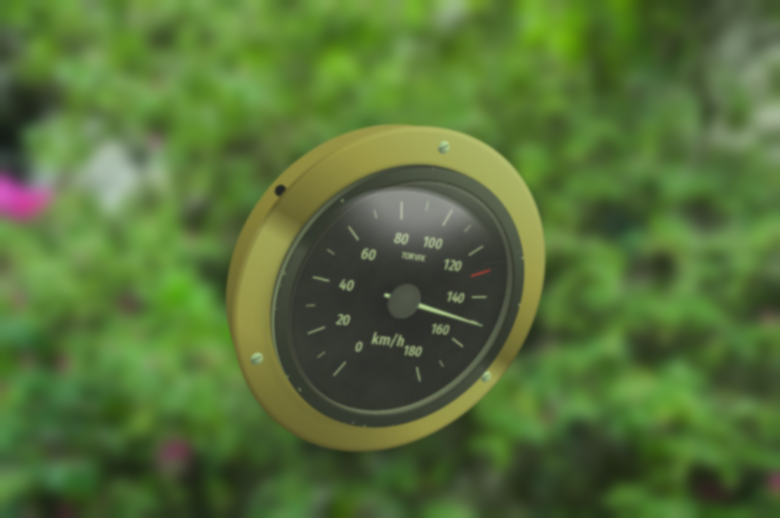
{"value": 150, "unit": "km/h"}
